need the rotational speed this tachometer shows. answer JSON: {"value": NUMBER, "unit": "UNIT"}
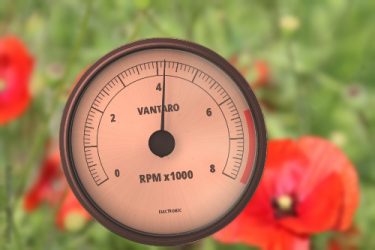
{"value": 4200, "unit": "rpm"}
